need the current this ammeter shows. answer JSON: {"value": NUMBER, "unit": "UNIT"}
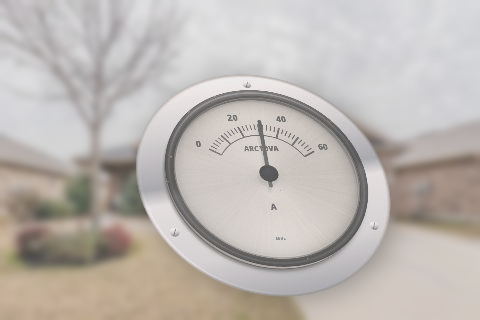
{"value": 30, "unit": "A"}
